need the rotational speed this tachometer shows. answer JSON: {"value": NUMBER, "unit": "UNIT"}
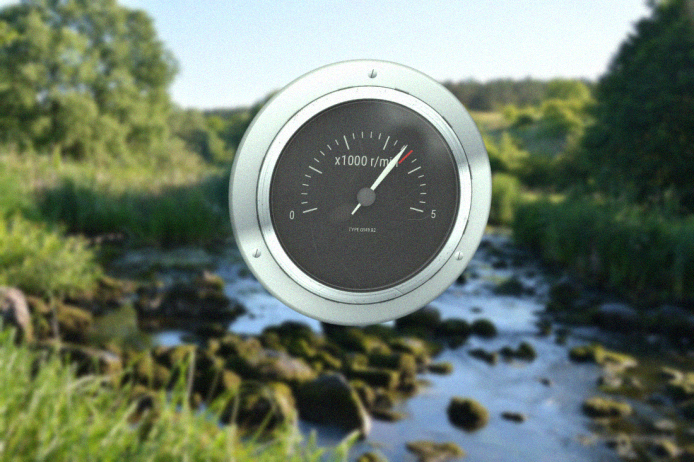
{"value": 3400, "unit": "rpm"}
